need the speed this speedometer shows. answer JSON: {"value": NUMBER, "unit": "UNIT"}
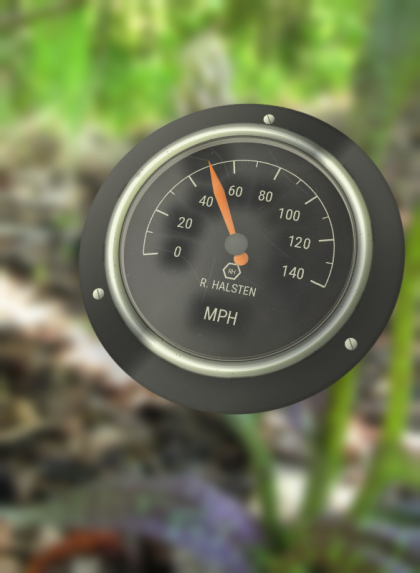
{"value": 50, "unit": "mph"}
